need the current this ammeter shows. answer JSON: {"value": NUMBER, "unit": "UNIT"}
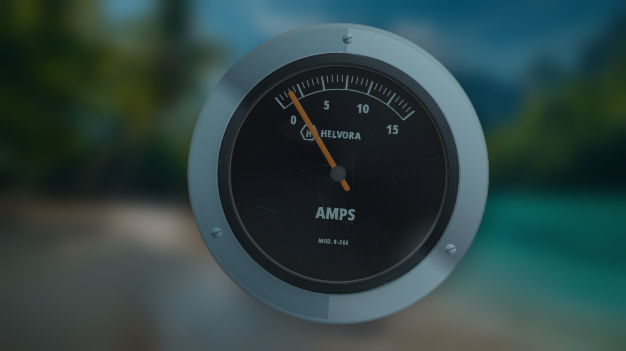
{"value": 1.5, "unit": "A"}
